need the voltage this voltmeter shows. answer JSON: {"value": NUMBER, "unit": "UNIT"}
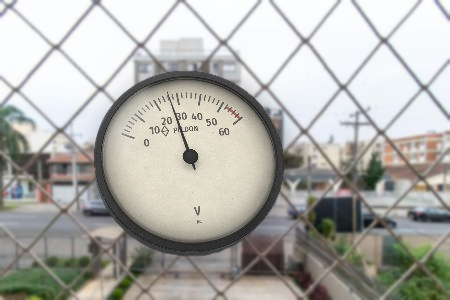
{"value": 26, "unit": "V"}
